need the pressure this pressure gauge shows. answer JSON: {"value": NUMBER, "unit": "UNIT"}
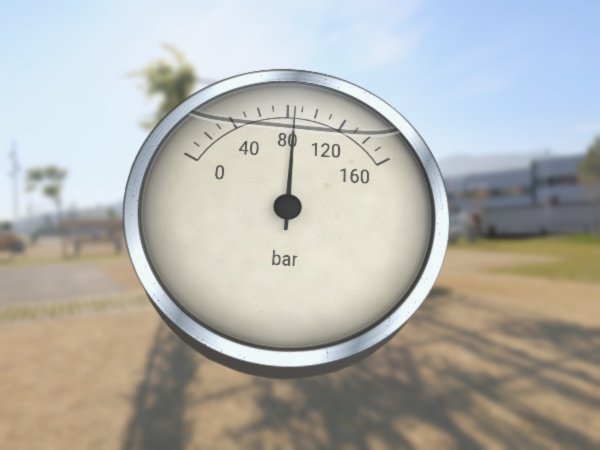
{"value": 85, "unit": "bar"}
